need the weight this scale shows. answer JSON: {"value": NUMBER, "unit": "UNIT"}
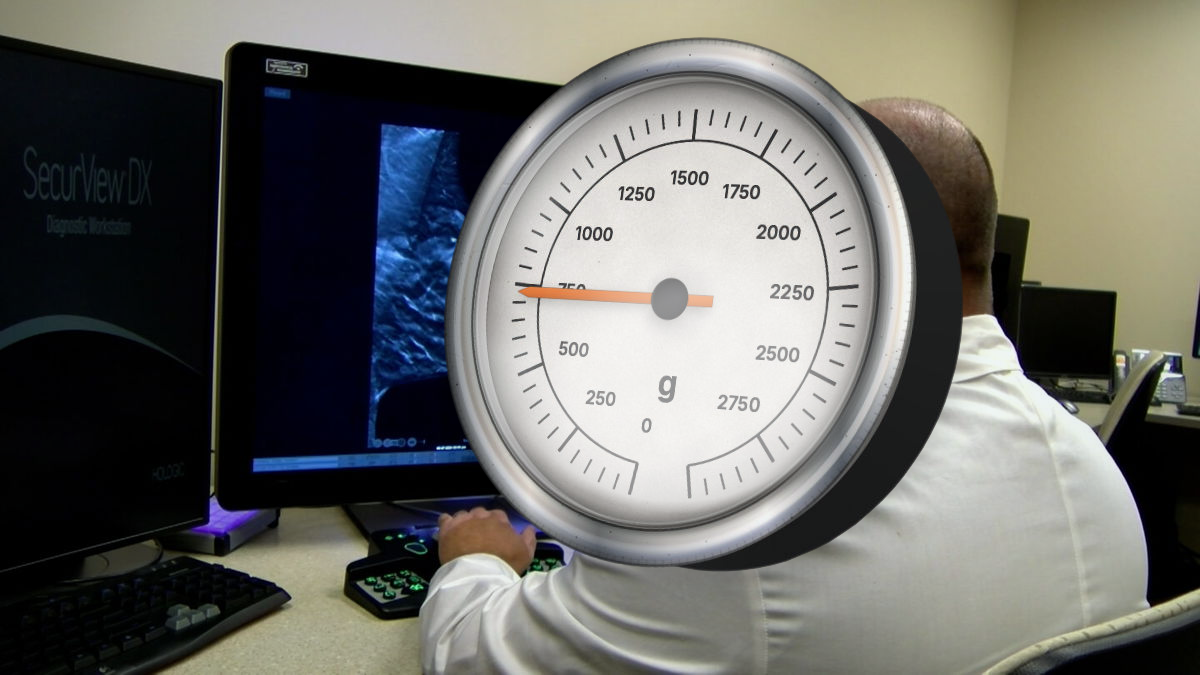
{"value": 725, "unit": "g"}
